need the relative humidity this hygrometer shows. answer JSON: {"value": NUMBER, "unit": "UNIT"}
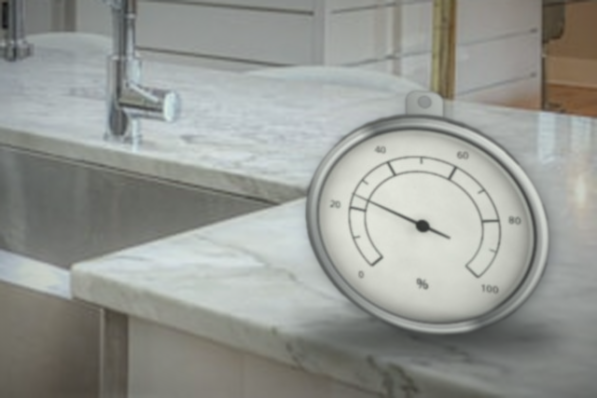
{"value": 25, "unit": "%"}
